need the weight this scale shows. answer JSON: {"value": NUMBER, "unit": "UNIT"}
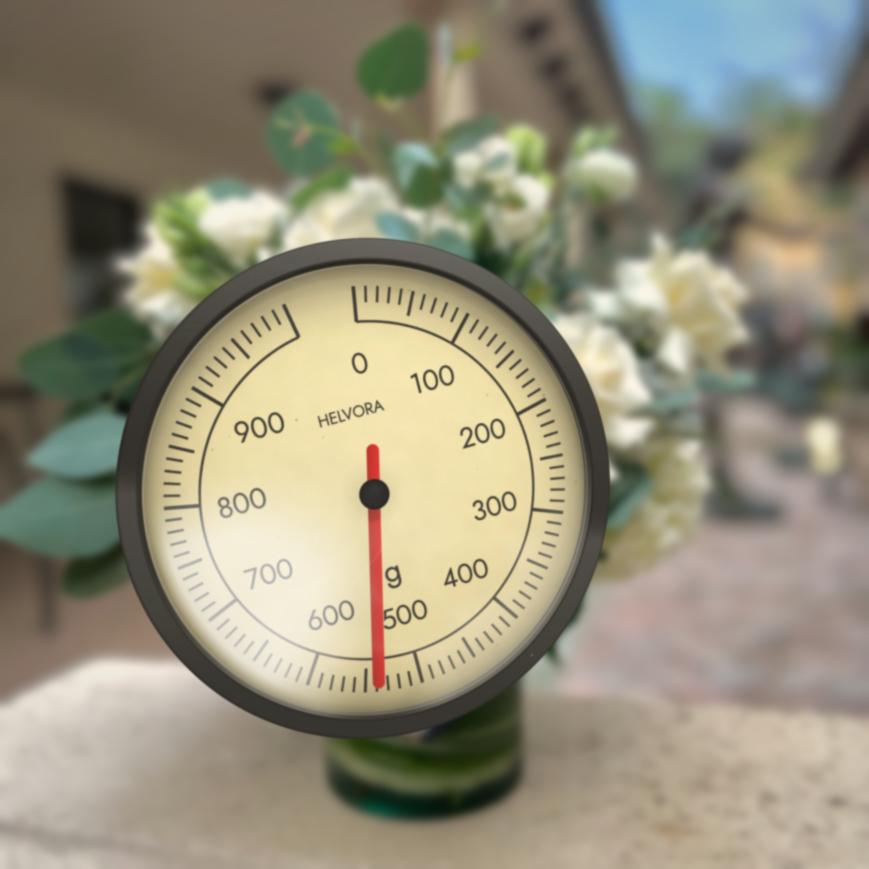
{"value": 540, "unit": "g"}
